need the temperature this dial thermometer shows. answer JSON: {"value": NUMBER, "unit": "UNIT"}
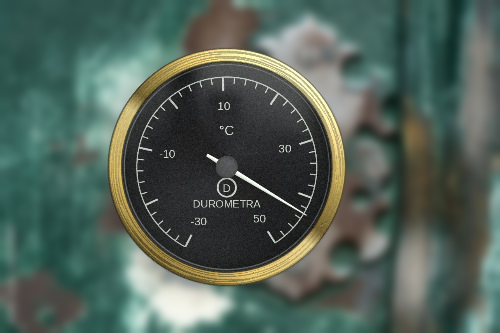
{"value": 43, "unit": "°C"}
